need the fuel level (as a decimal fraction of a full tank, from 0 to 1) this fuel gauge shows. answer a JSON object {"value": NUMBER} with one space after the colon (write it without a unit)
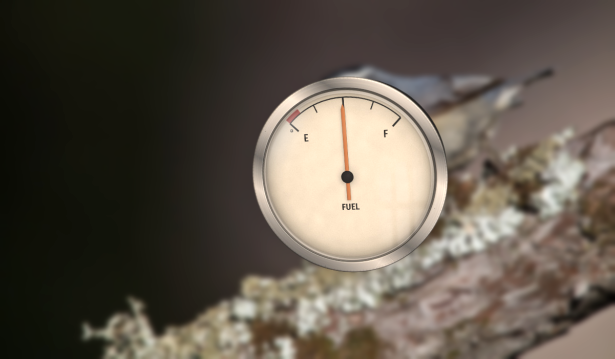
{"value": 0.5}
